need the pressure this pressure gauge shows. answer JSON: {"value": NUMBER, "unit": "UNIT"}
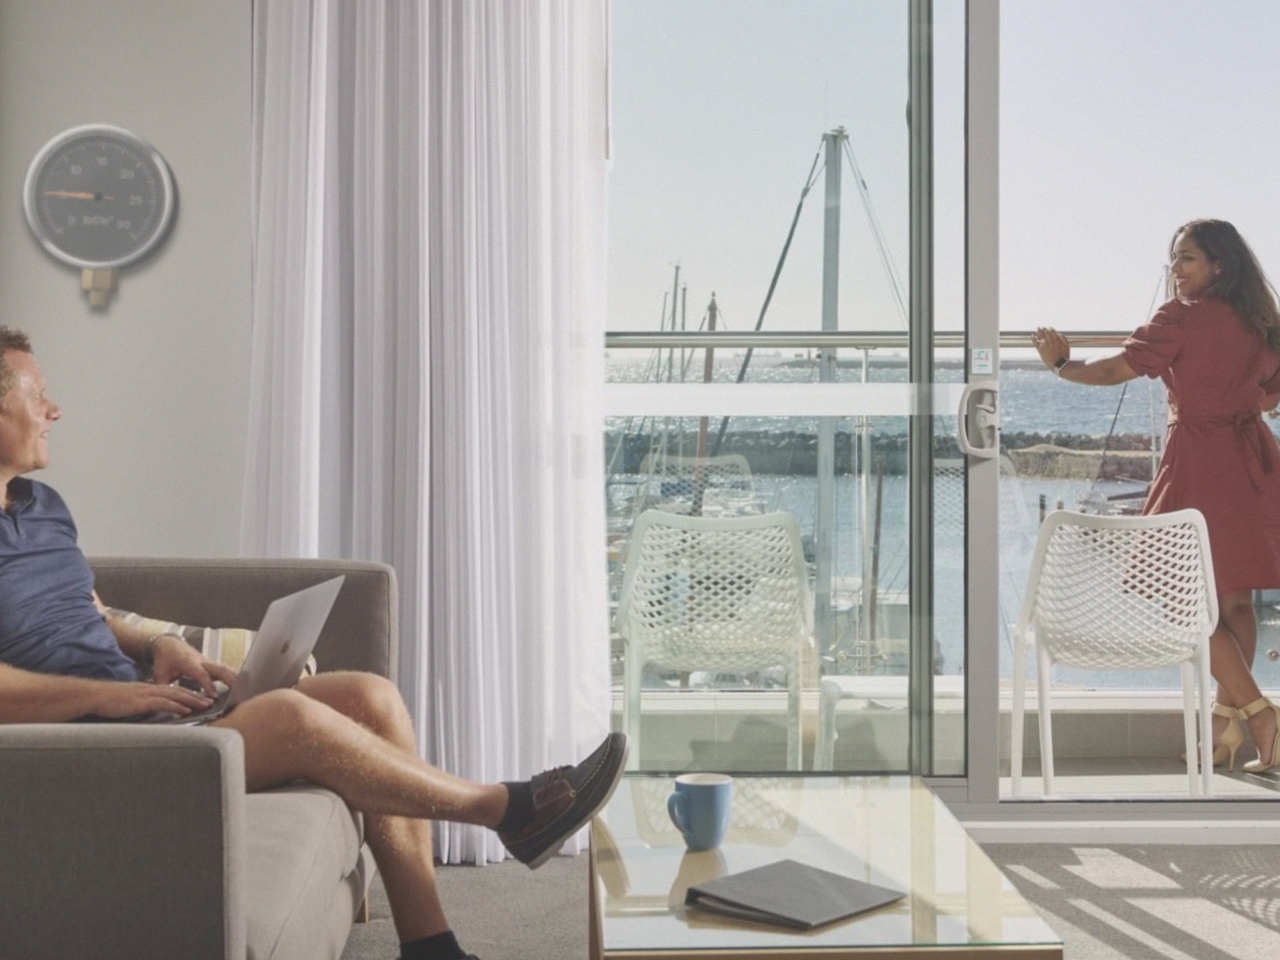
{"value": 5, "unit": "psi"}
